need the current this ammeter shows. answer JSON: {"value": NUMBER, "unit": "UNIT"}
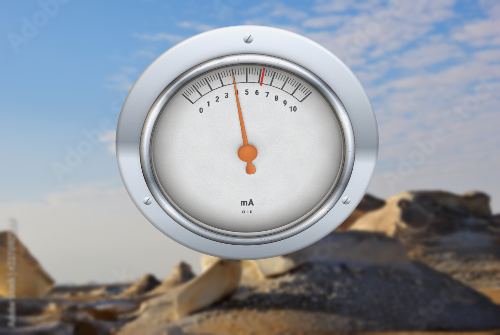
{"value": 4, "unit": "mA"}
